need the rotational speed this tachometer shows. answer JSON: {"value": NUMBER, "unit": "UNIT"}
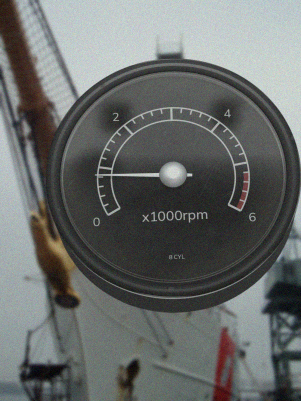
{"value": 800, "unit": "rpm"}
